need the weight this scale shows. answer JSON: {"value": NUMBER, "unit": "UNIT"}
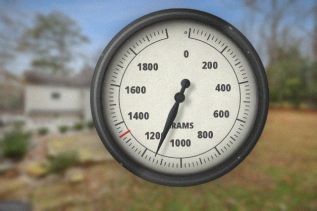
{"value": 1140, "unit": "g"}
